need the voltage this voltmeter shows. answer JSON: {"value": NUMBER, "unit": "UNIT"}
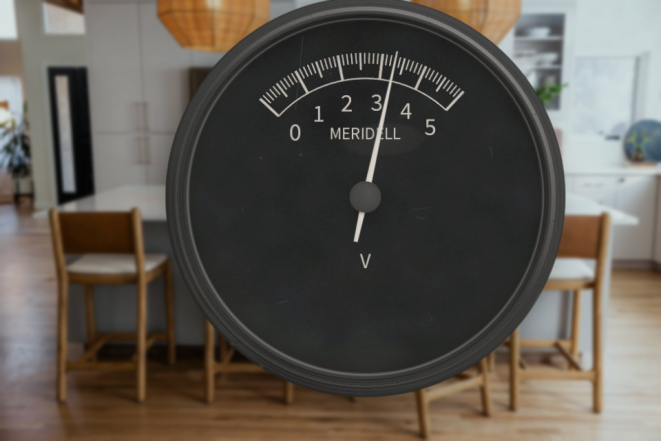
{"value": 3.3, "unit": "V"}
